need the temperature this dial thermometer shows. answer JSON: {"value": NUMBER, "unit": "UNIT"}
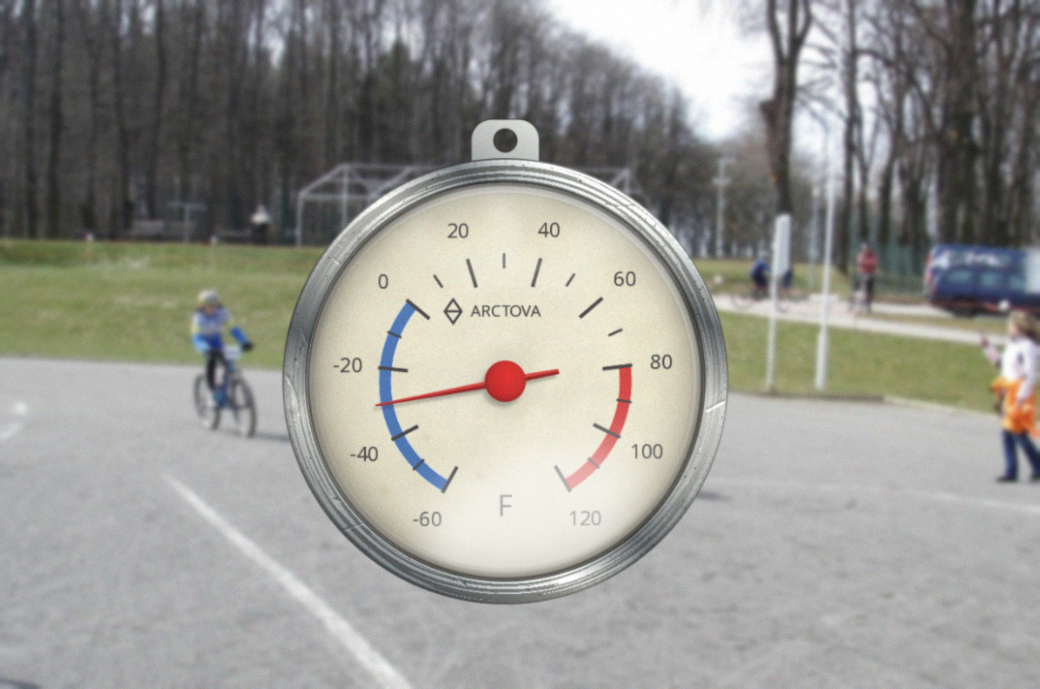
{"value": -30, "unit": "°F"}
